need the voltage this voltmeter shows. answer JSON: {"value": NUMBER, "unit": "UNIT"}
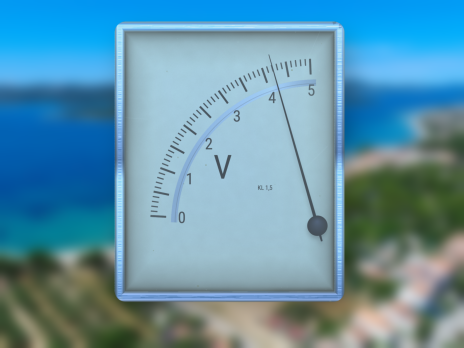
{"value": 4.2, "unit": "V"}
